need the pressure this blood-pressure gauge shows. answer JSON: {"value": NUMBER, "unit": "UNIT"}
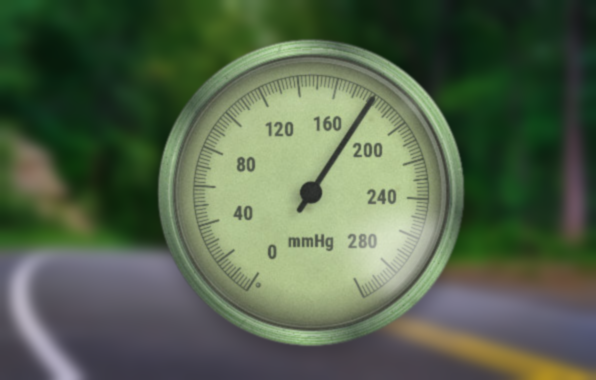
{"value": 180, "unit": "mmHg"}
